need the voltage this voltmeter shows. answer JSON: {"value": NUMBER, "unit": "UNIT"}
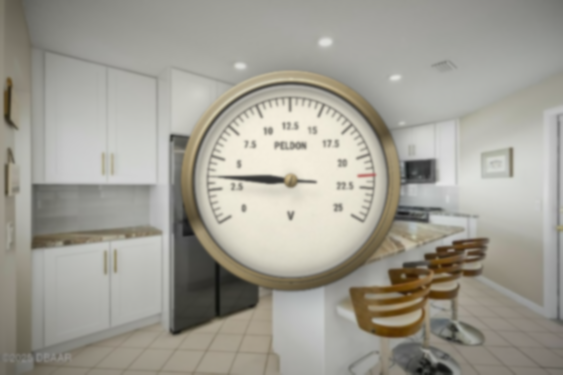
{"value": 3.5, "unit": "V"}
